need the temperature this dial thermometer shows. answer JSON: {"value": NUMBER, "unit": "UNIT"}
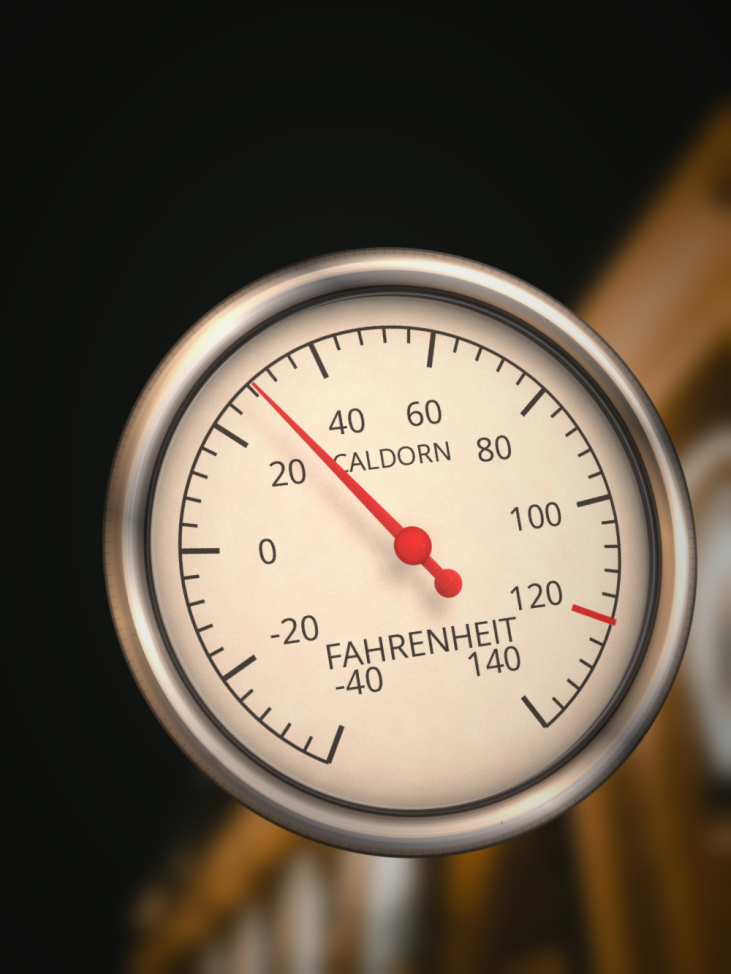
{"value": 28, "unit": "°F"}
